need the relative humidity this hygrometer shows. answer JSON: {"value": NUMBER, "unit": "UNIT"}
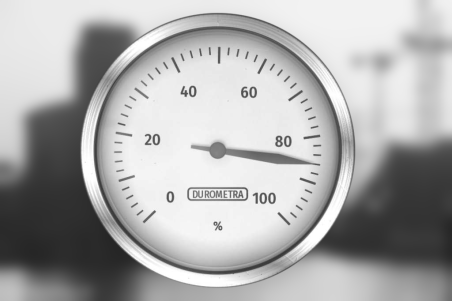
{"value": 86, "unit": "%"}
